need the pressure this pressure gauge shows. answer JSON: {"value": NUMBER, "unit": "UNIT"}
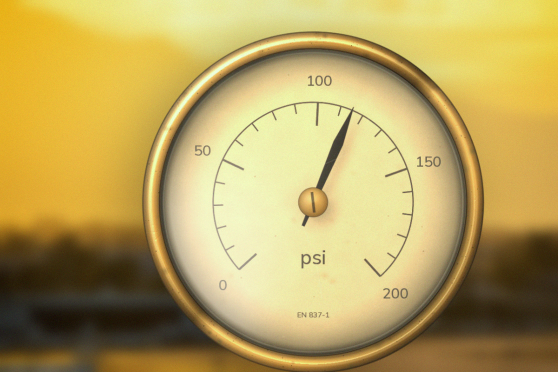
{"value": 115, "unit": "psi"}
